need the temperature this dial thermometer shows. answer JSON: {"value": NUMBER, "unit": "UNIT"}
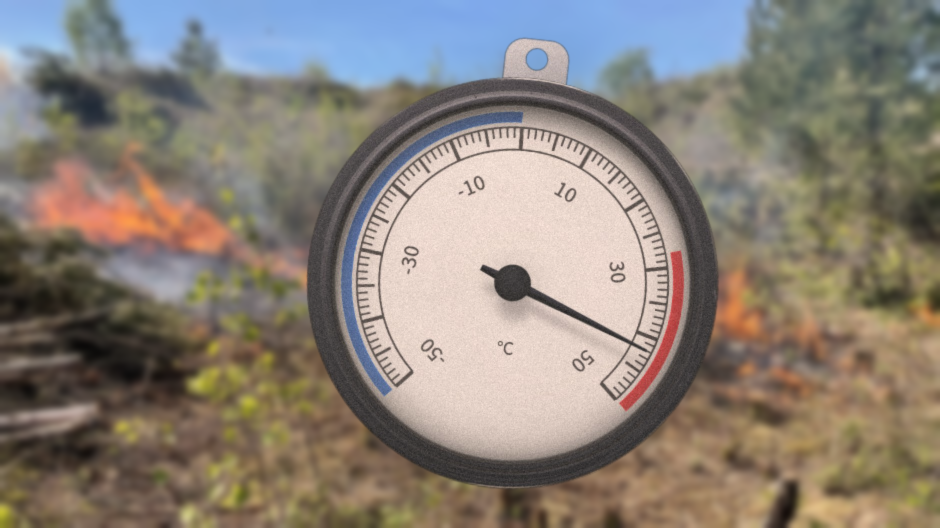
{"value": 42, "unit": "°C"}
